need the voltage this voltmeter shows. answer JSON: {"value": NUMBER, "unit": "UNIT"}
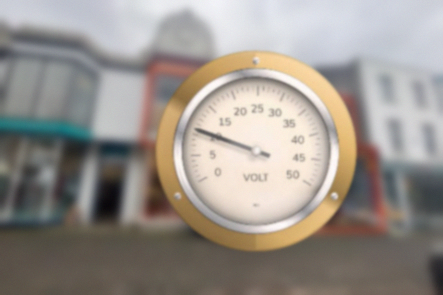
{"value": 10, "unit": "V"}
